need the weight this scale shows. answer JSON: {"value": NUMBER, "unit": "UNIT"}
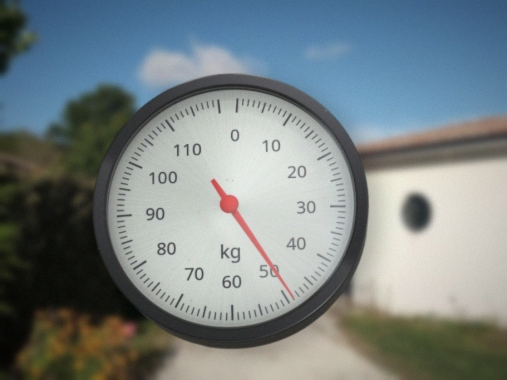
{"value": 49, "unit": "kg"}
